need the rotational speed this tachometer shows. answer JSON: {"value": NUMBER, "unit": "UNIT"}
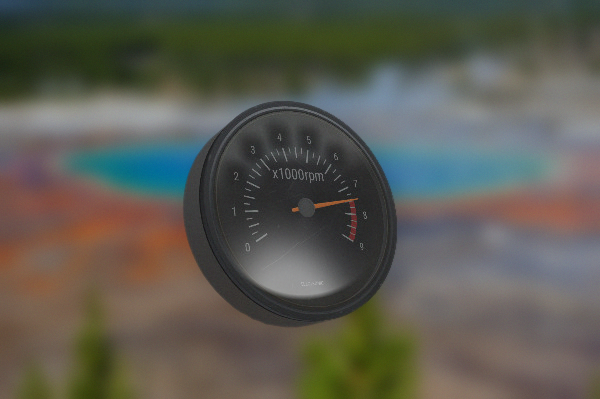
{"value": 7500, "unit": "rpm"}
